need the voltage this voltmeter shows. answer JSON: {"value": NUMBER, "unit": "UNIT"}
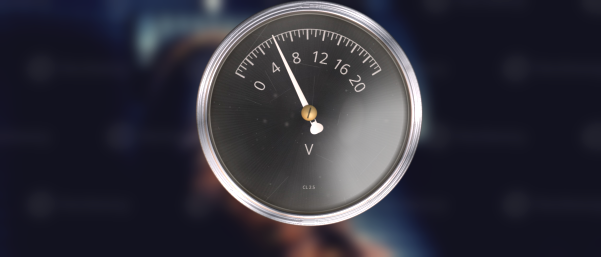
{"value": 6, "unit": "V"}
